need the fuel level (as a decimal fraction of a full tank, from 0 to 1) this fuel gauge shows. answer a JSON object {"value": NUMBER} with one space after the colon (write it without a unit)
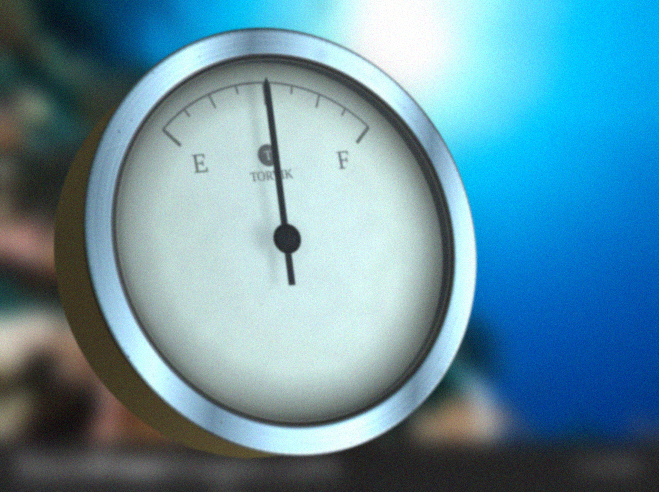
{"value": 0.5}
